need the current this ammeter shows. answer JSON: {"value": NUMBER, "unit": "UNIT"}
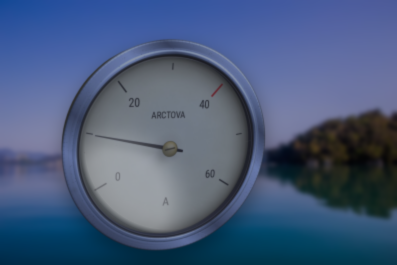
{"value": 10, "unit": "A"}
